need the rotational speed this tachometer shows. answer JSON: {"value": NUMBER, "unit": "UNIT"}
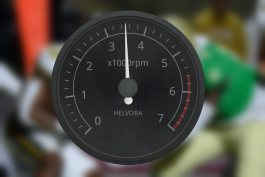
{"value": 3500, "unit": "rpm"}
